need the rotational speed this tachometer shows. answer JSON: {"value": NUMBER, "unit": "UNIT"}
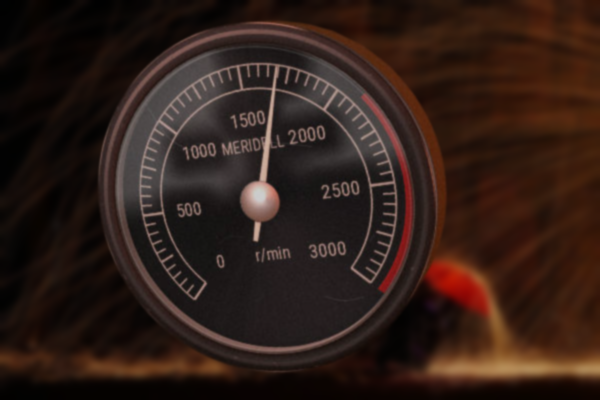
{"value": 1700, "unit": "rpm"}
